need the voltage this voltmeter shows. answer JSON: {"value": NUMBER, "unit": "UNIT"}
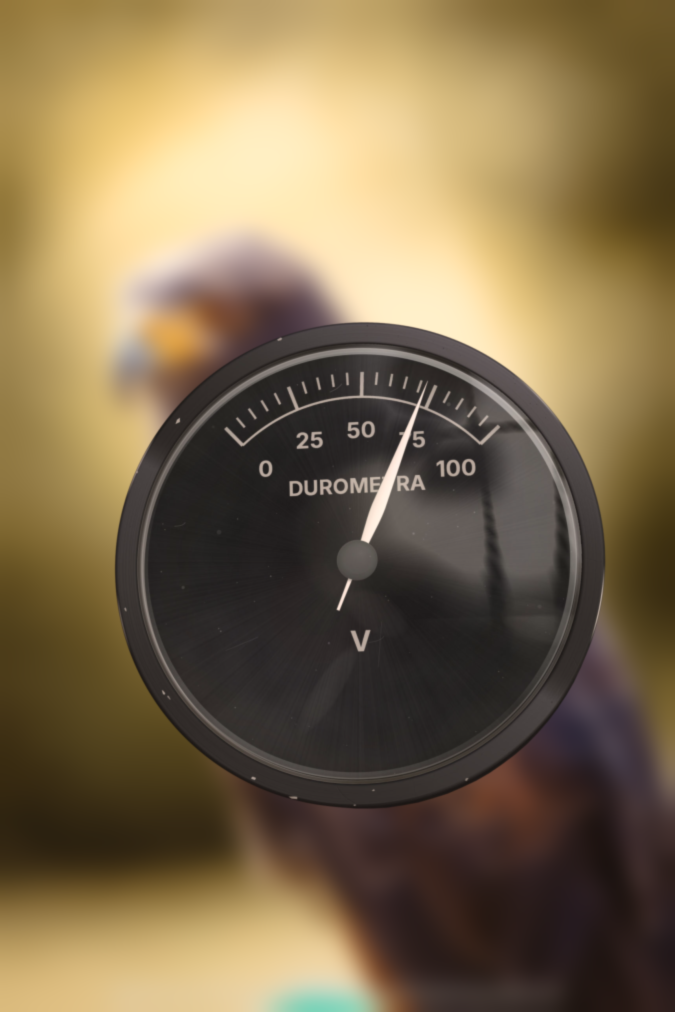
{"value": 72.5, "unit": "V"}
